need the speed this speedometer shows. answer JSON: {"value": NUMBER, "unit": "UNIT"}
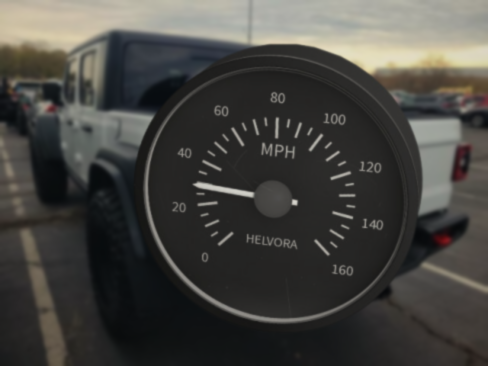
{"value": 30, "unit": "mph"}
